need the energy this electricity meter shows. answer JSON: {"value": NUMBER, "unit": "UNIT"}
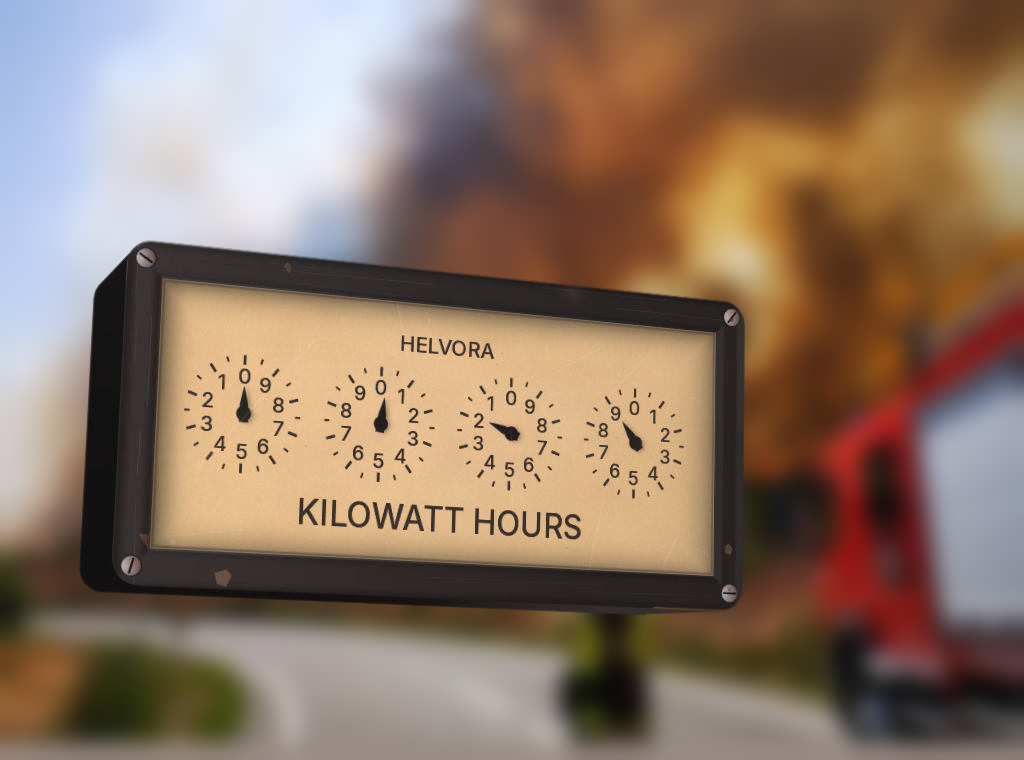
{"value": 19, "unit": "kWh"}
